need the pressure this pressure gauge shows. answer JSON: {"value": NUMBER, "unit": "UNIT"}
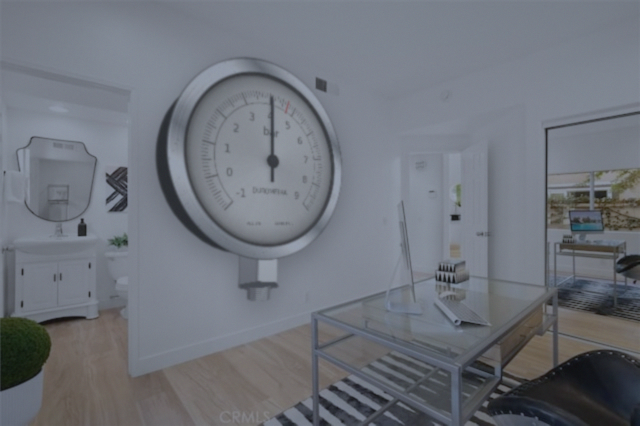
{"value": 4, "unit": "bar"}
